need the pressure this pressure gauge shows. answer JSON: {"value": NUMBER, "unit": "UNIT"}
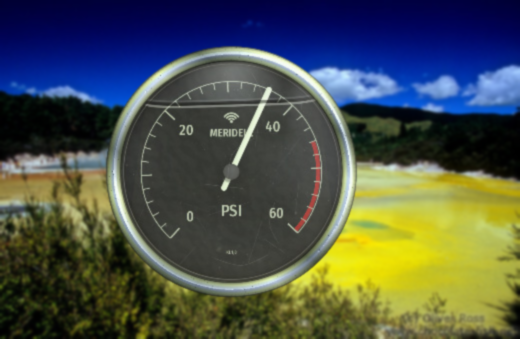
{"value": 36, "unit": "psi"}
